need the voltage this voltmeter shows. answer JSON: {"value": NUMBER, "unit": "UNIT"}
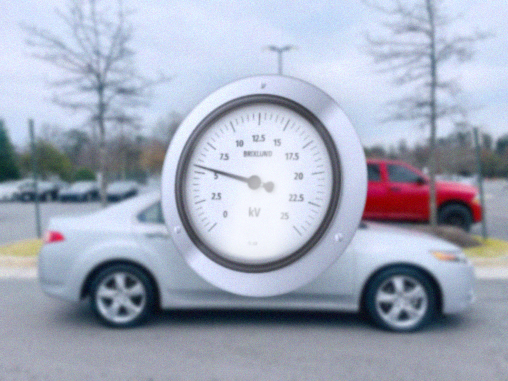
{"value": 5.5, "unit": "kV"}
